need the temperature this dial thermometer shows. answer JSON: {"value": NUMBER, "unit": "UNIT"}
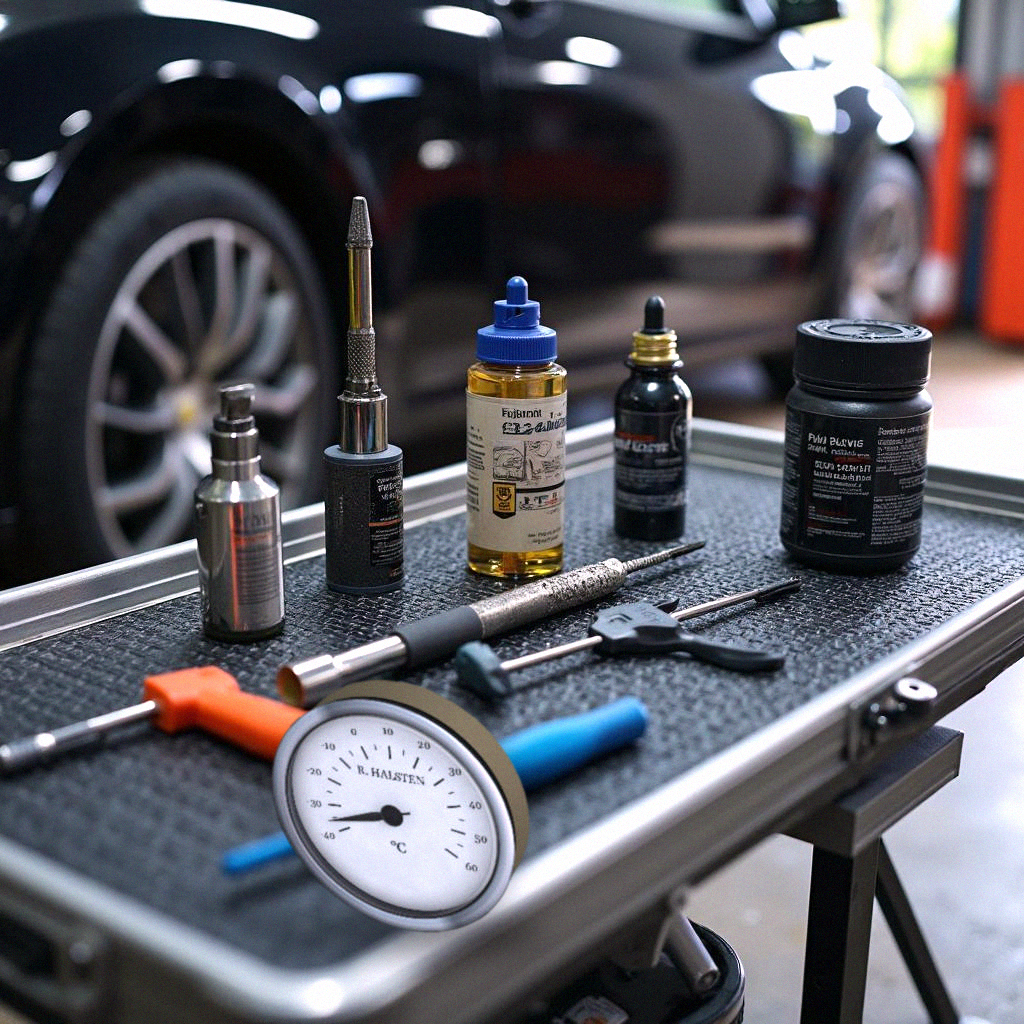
{"value": -35, "unit": "°C"}
